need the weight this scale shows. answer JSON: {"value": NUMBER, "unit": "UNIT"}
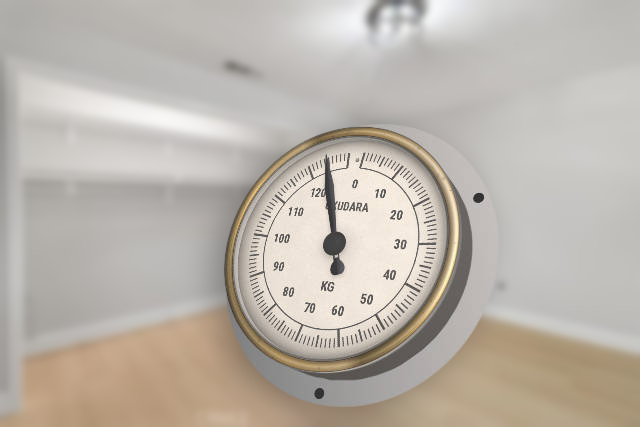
{"value": 125, "unit": "kg"}
